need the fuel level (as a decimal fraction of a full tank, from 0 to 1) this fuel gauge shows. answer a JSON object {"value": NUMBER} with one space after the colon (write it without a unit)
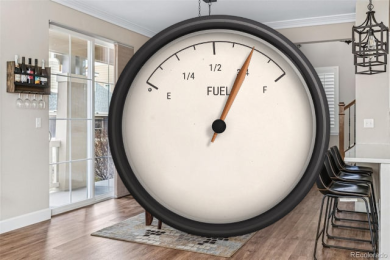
{"value": 0.75}
